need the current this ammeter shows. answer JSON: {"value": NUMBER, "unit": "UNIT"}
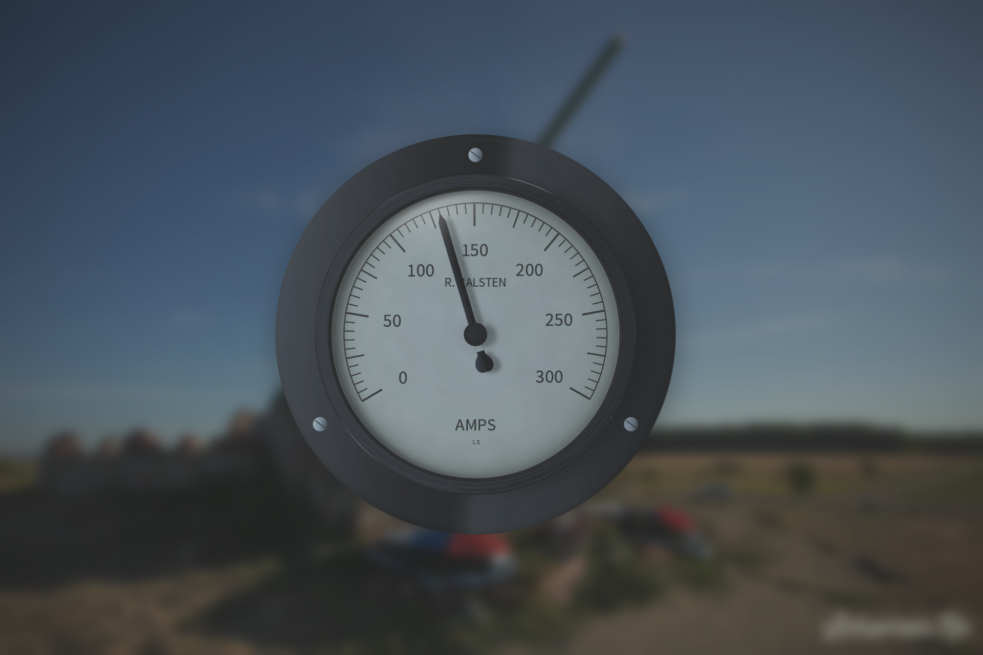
{"value": 130, "unit": "A"}
